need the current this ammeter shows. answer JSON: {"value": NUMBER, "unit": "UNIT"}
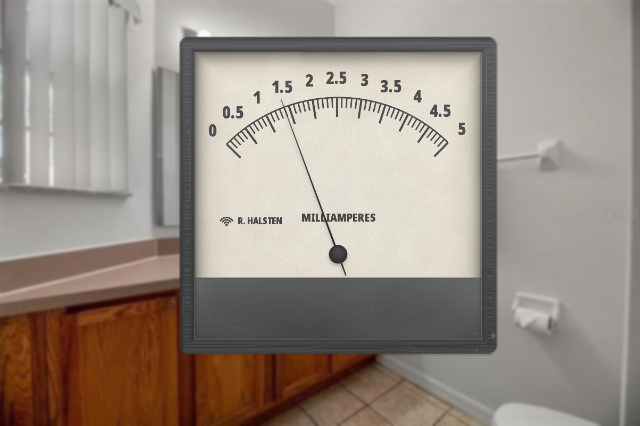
{"value": 1.4, "unit": "mA"}
